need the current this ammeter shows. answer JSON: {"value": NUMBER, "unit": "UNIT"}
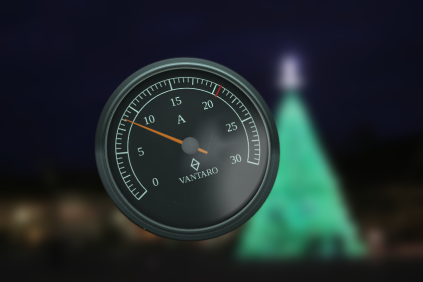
{"value": 8.5, "unit": "A"}
